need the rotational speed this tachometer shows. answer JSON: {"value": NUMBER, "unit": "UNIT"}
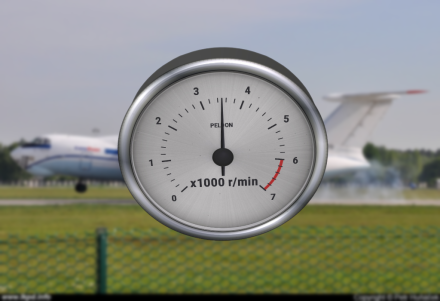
{"value": 3500, "unit": "rpm"}
